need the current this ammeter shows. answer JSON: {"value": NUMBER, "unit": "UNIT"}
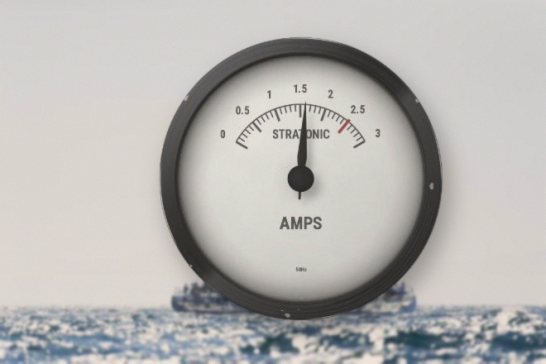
{"value": 1.6, "unit": "A"}
